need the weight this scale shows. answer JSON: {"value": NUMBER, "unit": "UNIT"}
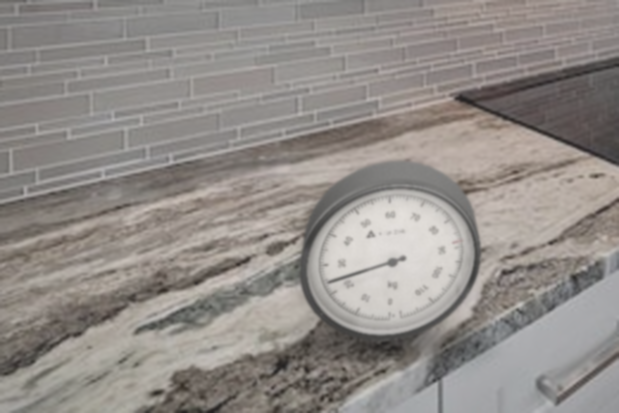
{"value": 25, "unit": "kg"}
